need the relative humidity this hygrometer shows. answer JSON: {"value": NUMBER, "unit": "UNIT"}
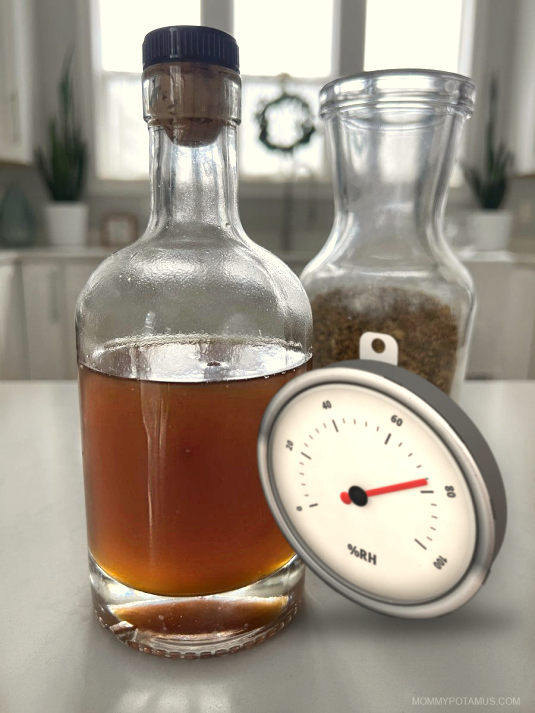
{"value": 76, "unit": "%"}
